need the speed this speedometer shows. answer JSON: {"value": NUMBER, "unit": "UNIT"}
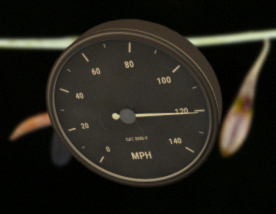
{"value": 120, "unit": "mph"}
